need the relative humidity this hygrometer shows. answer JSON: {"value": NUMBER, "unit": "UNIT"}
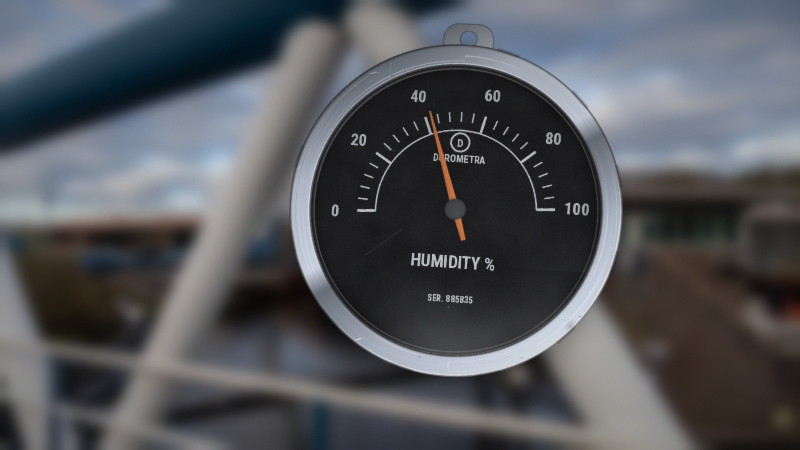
{"value": 42, "unit": "%"}
